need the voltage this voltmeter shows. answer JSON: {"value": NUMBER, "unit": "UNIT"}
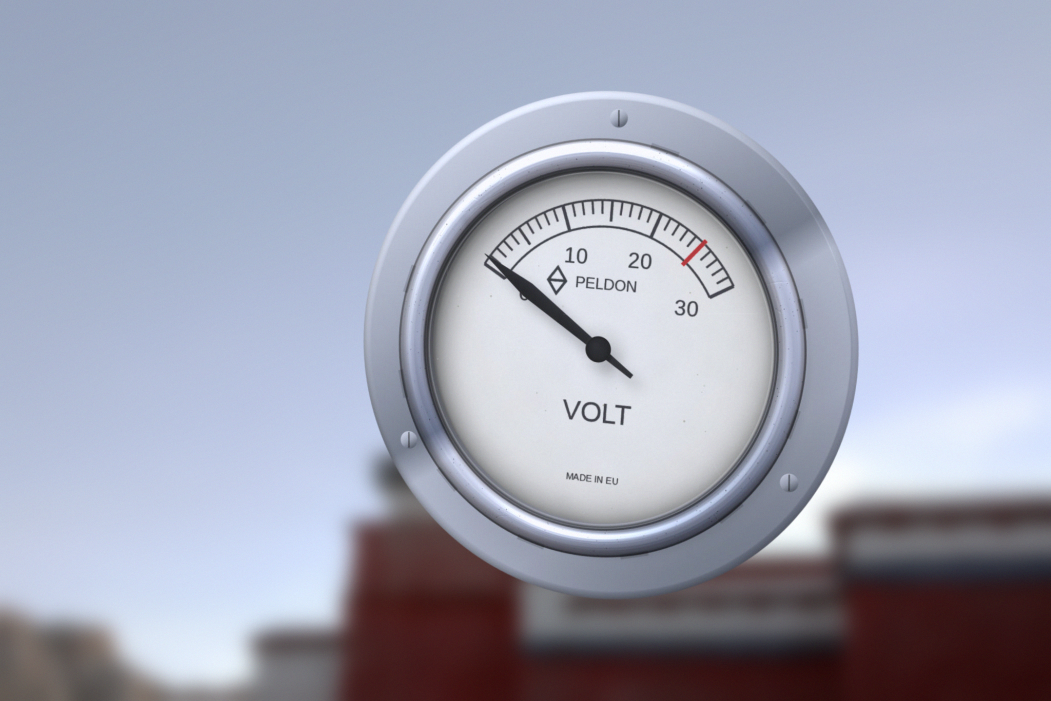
{"value": 1, "unit": "V"}
